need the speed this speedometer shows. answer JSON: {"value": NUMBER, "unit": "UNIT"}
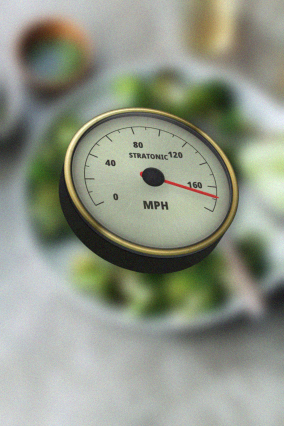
{"value": 170, "unit": "mph"}
